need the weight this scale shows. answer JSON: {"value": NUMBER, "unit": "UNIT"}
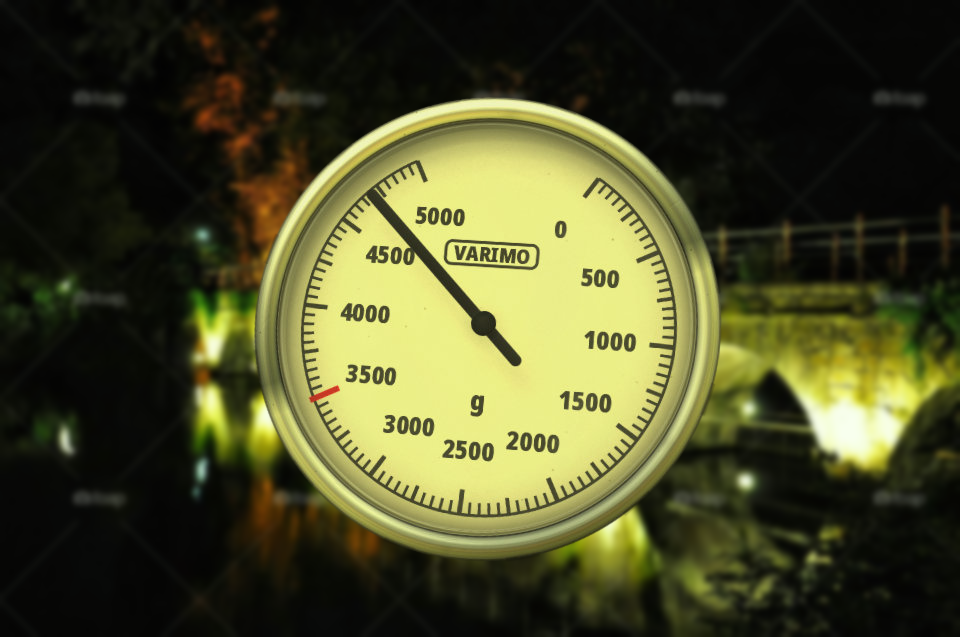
{"value": 4700, "unit": "g"}
